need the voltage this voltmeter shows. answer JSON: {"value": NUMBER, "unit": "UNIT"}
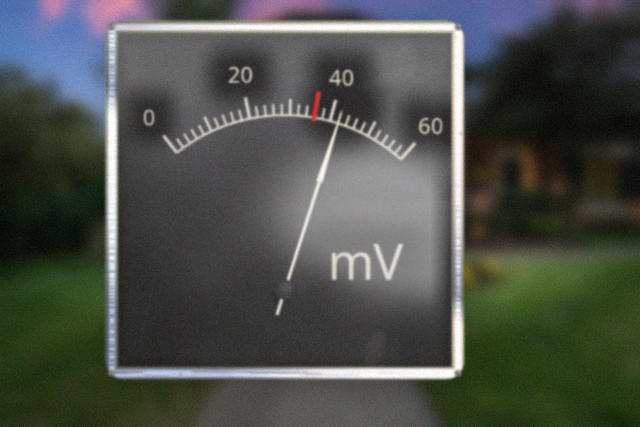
{"value": 42, "unit": "mV"}
